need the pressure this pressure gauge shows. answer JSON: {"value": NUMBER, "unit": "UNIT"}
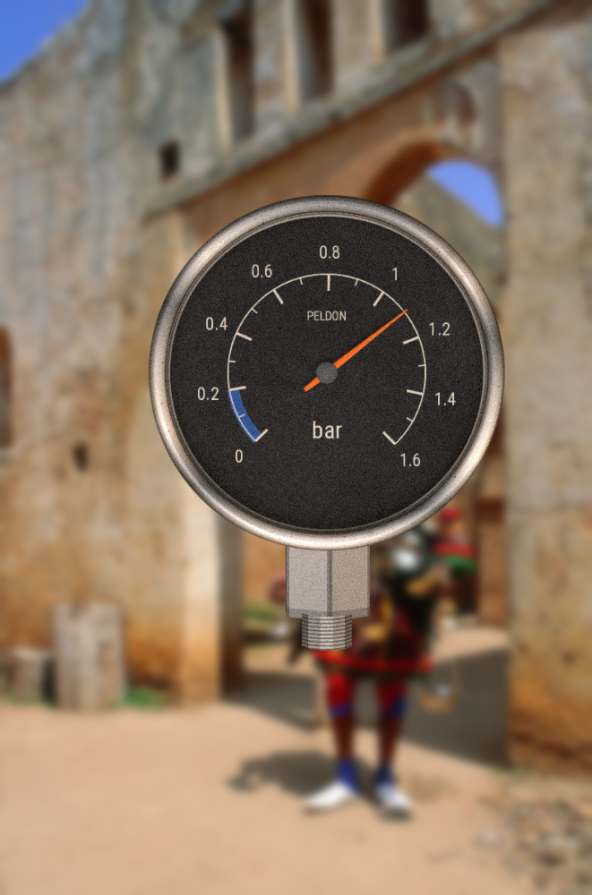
{"value": 1.1, "unit": "bar"}
